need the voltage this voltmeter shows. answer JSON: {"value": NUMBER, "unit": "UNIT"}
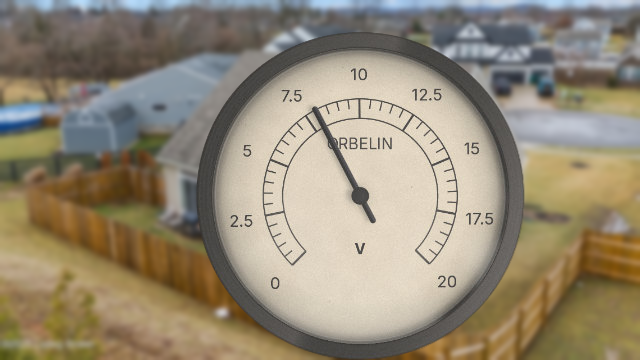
{"value": 8, "unit": "V"}
